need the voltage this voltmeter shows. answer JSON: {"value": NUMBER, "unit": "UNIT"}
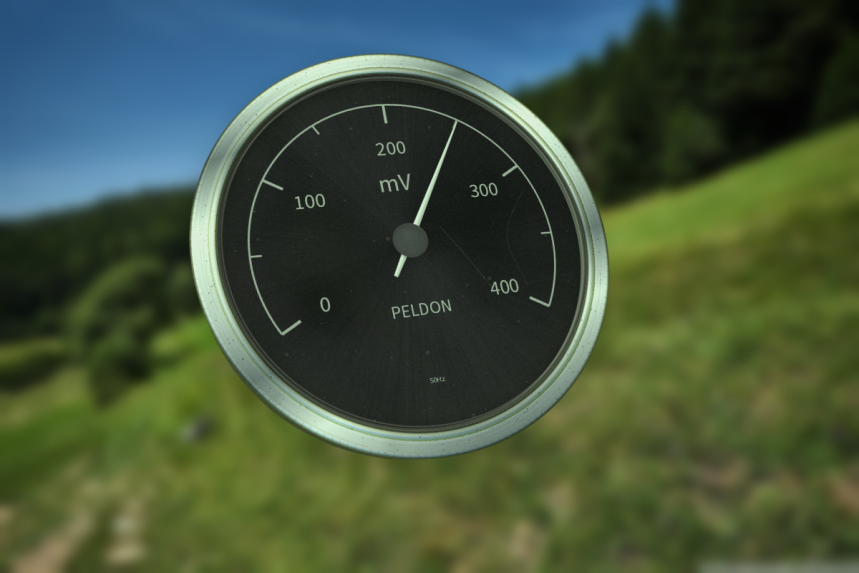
{"value": 250, "unit": "mV"}
